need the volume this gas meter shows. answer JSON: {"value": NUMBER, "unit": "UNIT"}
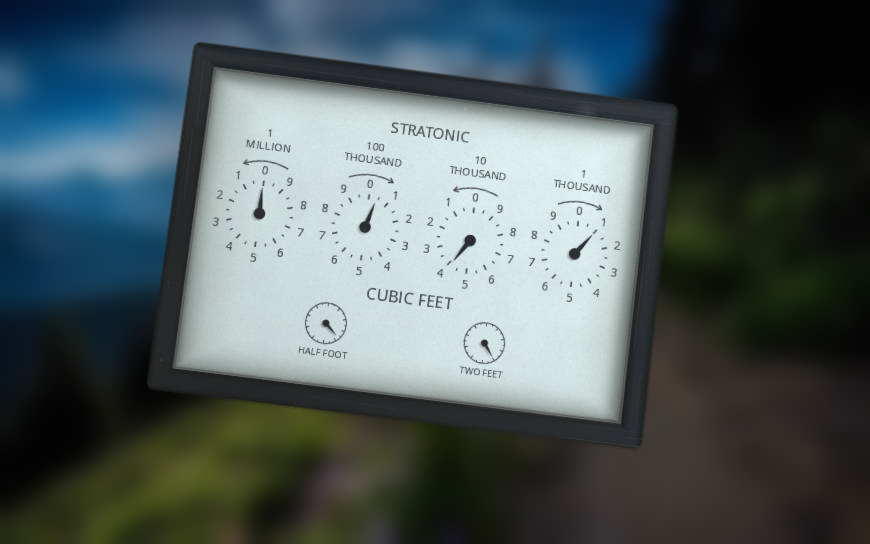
{"value": 4100, "unit": "ft³"}
